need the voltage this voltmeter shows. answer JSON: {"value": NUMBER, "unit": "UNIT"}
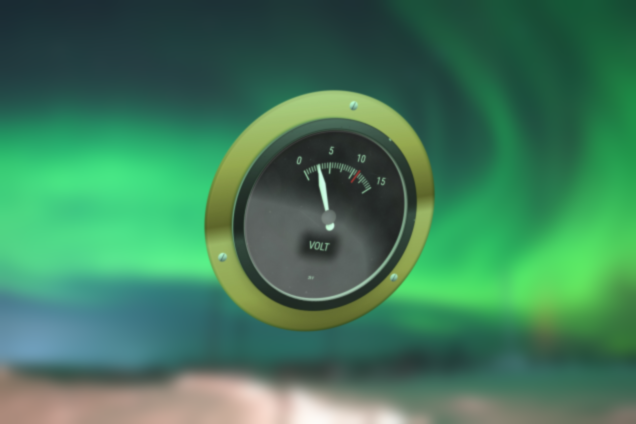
{"value": 2.5, "unit": "V"}
